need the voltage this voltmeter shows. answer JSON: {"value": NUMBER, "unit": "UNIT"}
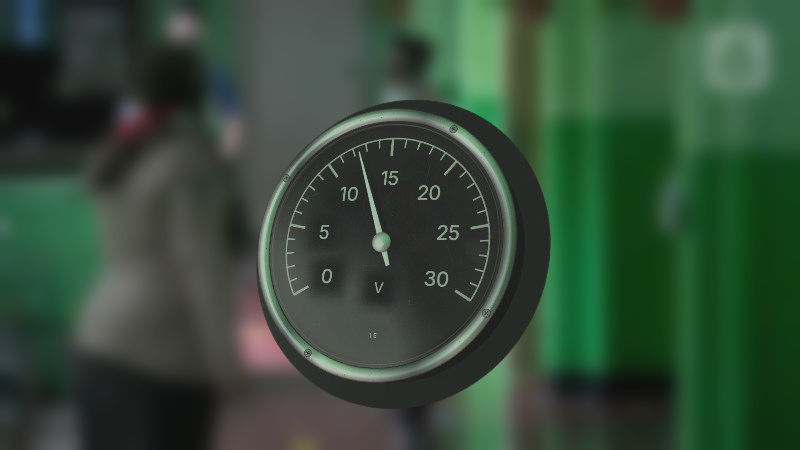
{"value": 12.5, "unit": "V"}
